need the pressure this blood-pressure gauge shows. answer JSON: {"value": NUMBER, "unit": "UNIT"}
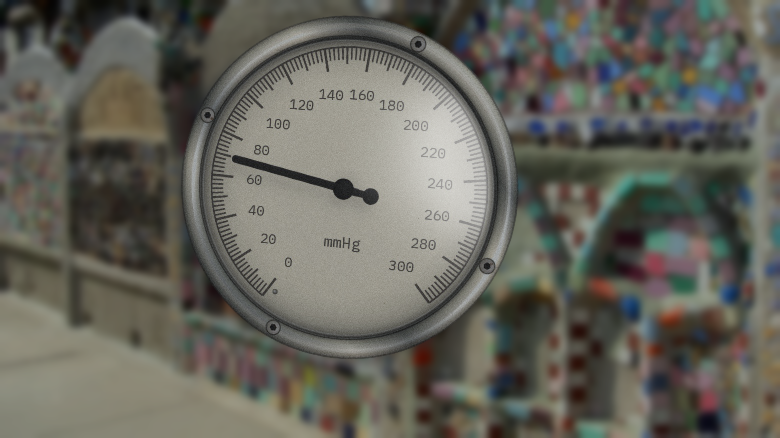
{"value": 70, "unit": "mmHg"}
